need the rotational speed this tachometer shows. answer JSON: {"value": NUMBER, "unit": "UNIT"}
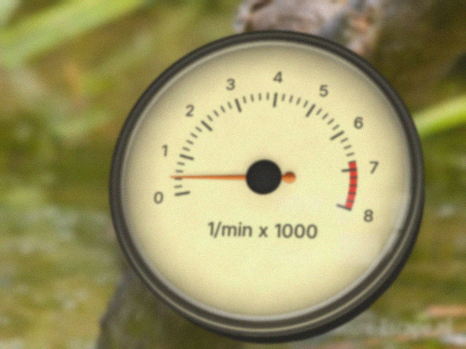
{"value": 400, "unit": "rpm"}
